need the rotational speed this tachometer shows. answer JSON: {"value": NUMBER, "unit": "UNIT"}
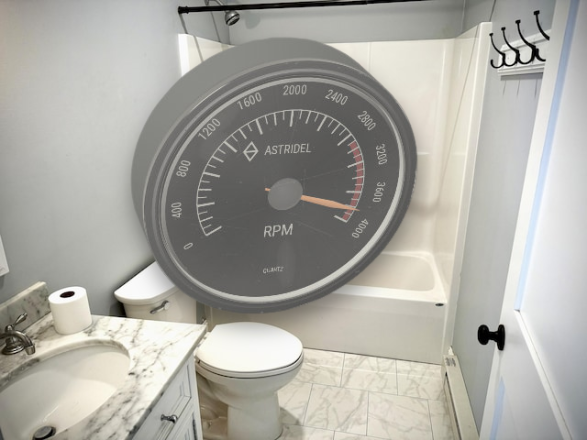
{"value": 3800, "unit": "rpm"}
